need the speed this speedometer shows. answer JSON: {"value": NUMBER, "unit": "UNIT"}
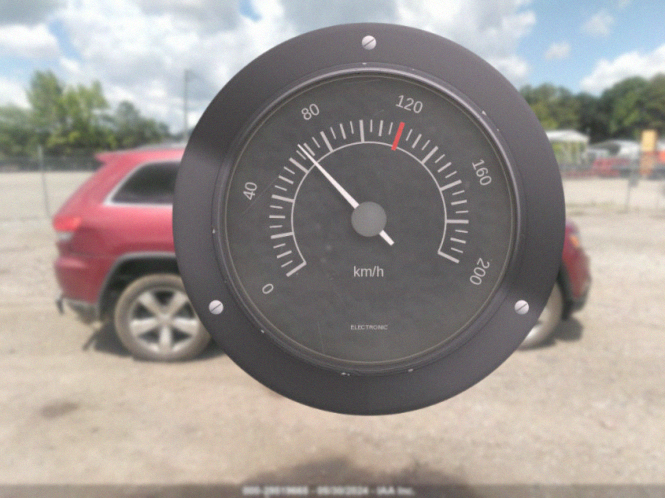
{"value": 67.5, "unit": "km/h"}
